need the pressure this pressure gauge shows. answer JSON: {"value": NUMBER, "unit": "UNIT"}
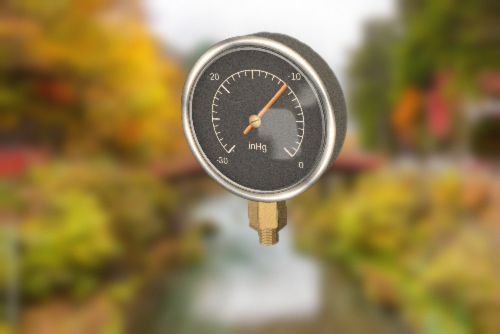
{"value": -10, "unit": "inHg"}
